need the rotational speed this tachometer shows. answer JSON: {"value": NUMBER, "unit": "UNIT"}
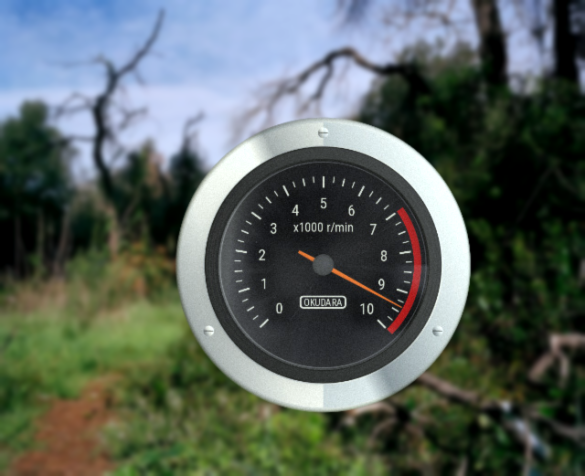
{"value": 9375, "unit": "rpm"}
